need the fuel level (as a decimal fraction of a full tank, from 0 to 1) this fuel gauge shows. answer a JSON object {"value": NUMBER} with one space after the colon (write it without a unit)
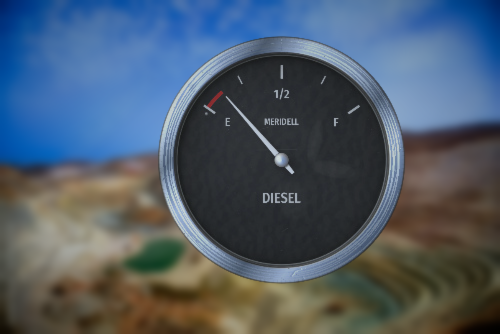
{"value": 0.125}
